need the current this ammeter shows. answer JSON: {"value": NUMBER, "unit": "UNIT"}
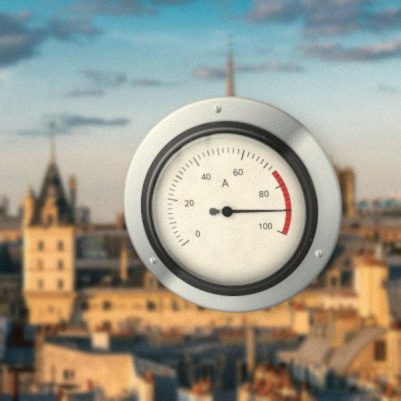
{"value": 90, "unit": "A"}
